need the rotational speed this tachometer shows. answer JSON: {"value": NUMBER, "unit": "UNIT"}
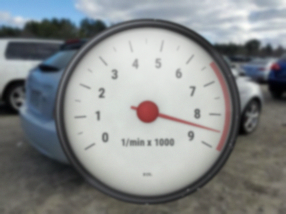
{"value": 8500, "unit": "rpm"}
